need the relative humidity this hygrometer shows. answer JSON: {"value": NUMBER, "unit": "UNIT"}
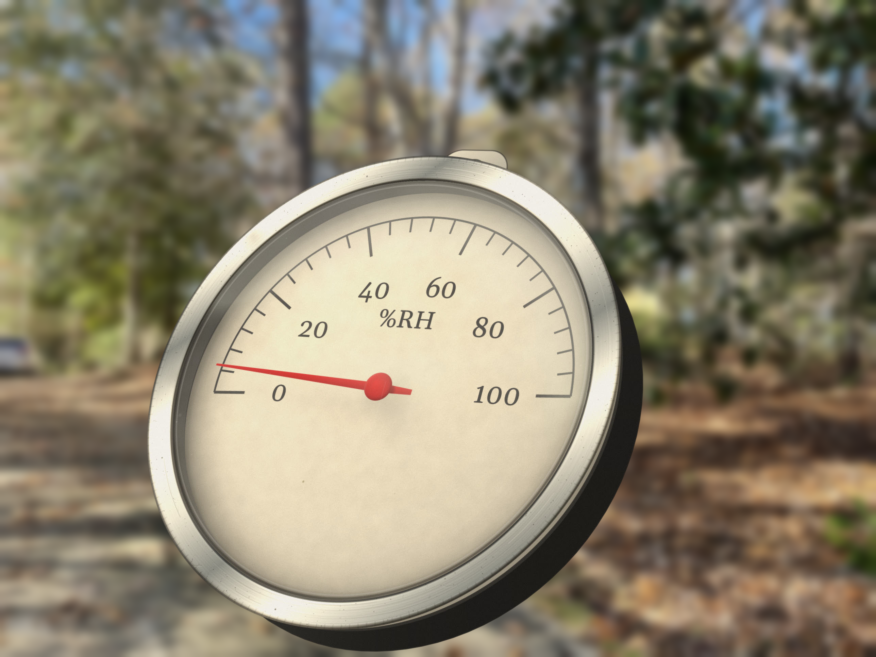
{"value": 4, "unit": "%"}
